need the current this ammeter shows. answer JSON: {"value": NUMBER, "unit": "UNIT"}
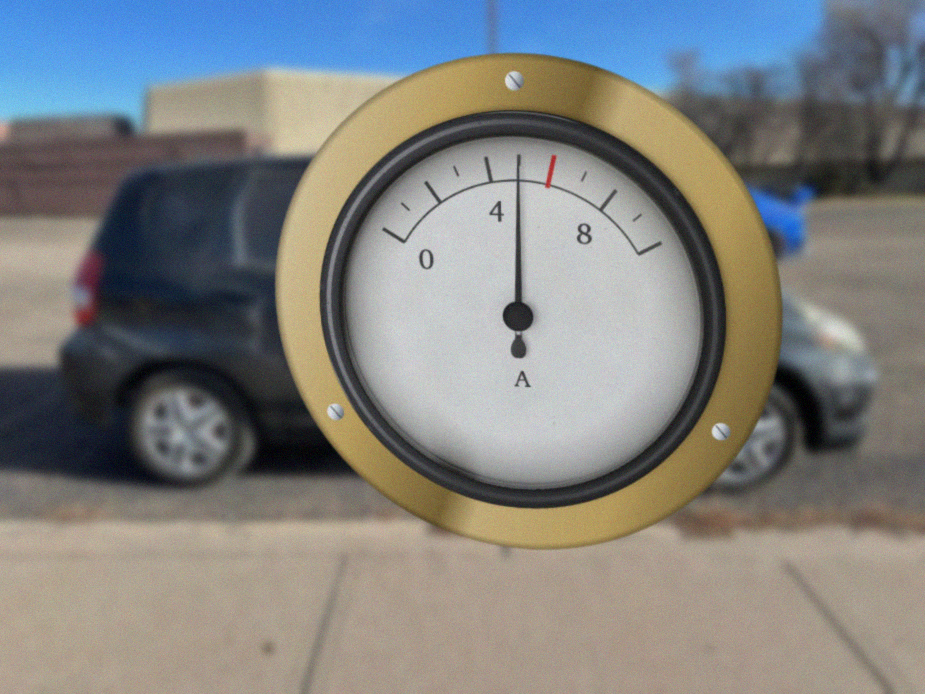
{"value": 5, "unit": "A"}
